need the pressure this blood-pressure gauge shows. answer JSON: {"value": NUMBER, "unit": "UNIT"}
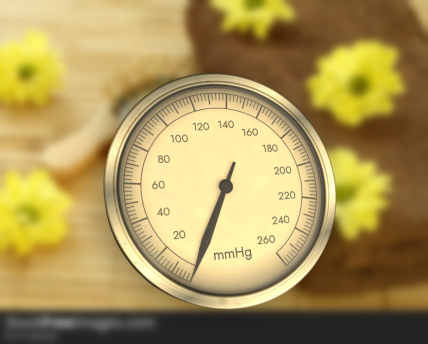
{"value": 0, "unit": "mmHg"}
